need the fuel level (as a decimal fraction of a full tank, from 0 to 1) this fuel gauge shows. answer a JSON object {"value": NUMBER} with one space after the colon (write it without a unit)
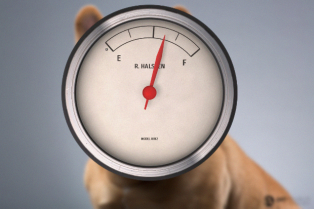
{"value": 0.625}
